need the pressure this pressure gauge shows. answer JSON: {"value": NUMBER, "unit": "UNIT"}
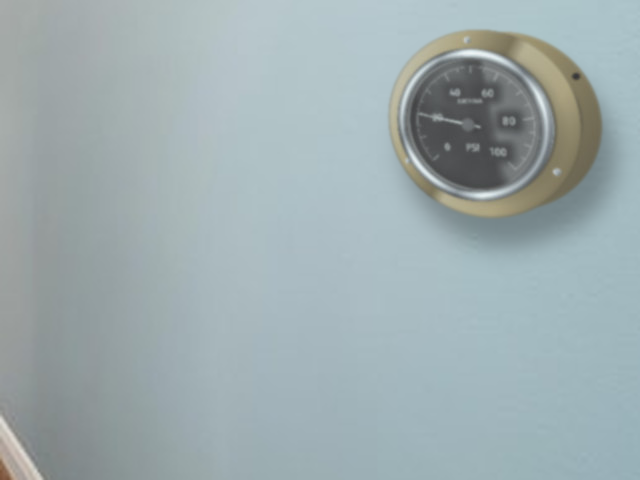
{"value": 20, "unit": "psi"}
